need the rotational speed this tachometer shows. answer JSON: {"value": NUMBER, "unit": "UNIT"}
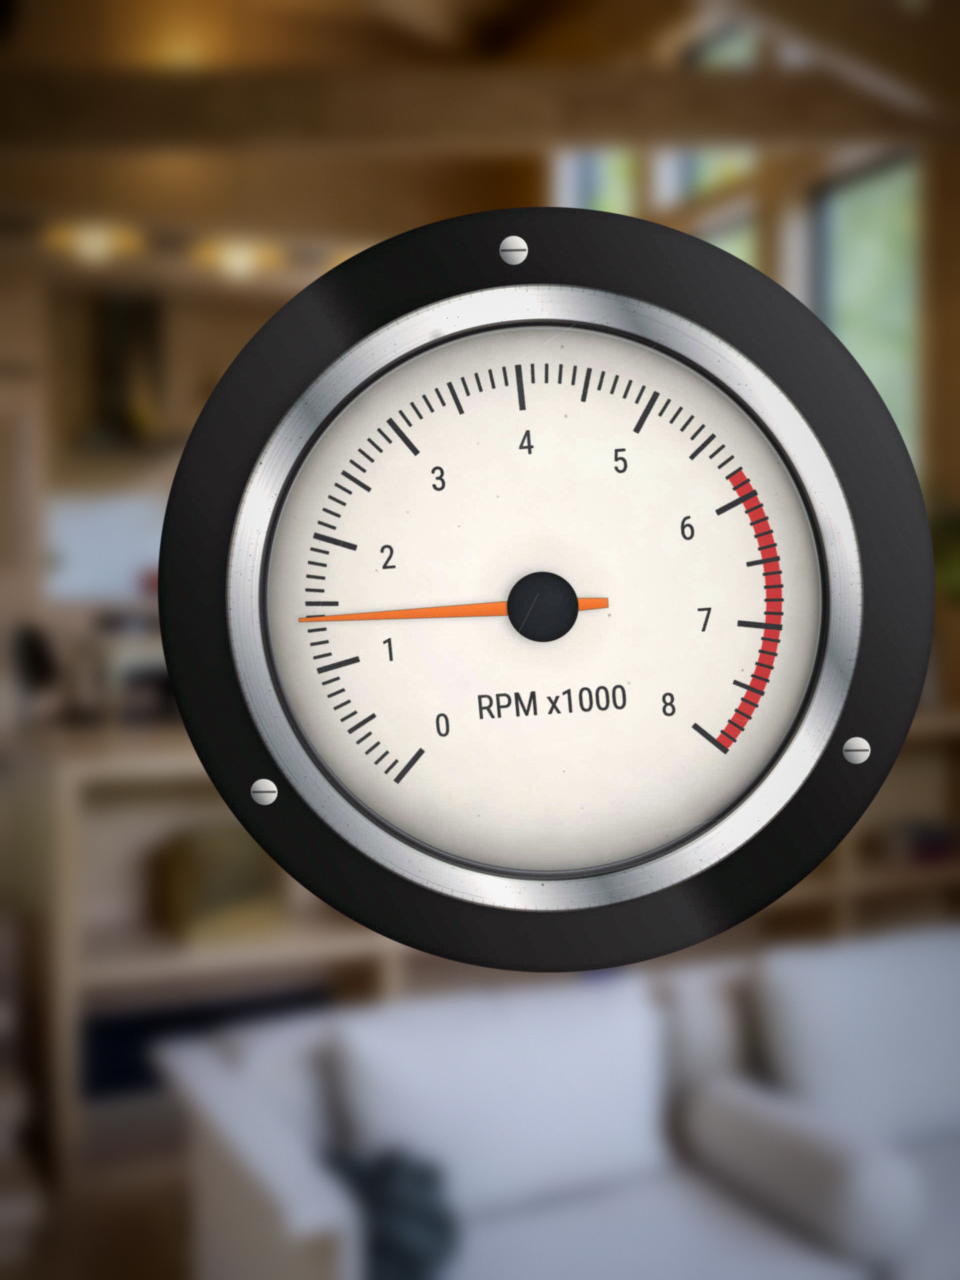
{"value": 1400, "unit": "rpm"}
